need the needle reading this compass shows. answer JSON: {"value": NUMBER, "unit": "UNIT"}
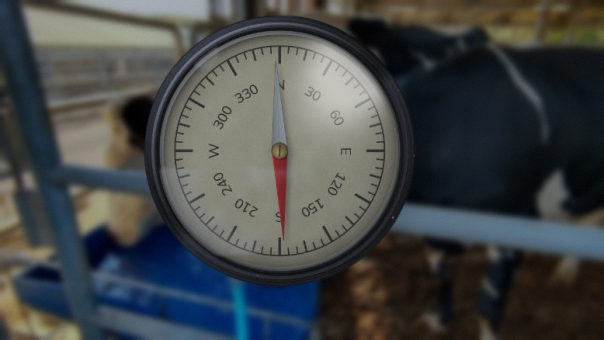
{"value": 177.5, "unit": "°"}
